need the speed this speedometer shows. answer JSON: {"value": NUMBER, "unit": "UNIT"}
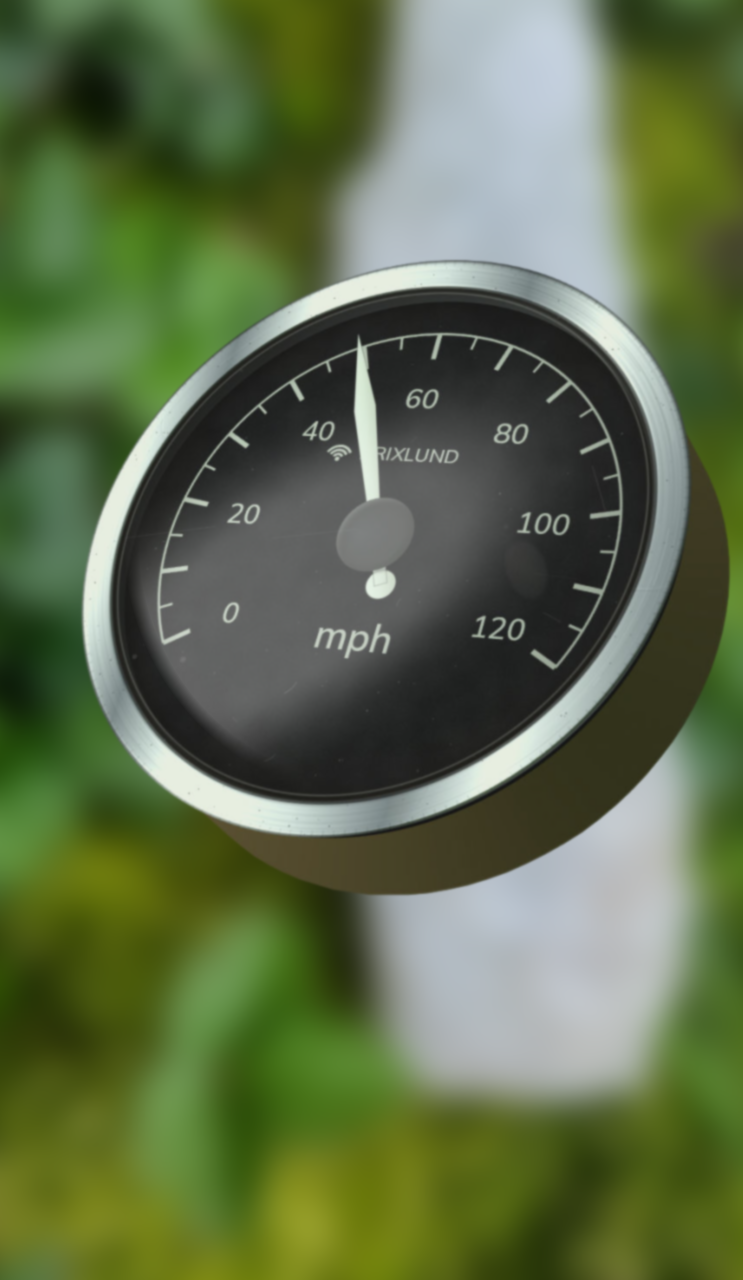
{"value": 50, "unit": "mph"}
